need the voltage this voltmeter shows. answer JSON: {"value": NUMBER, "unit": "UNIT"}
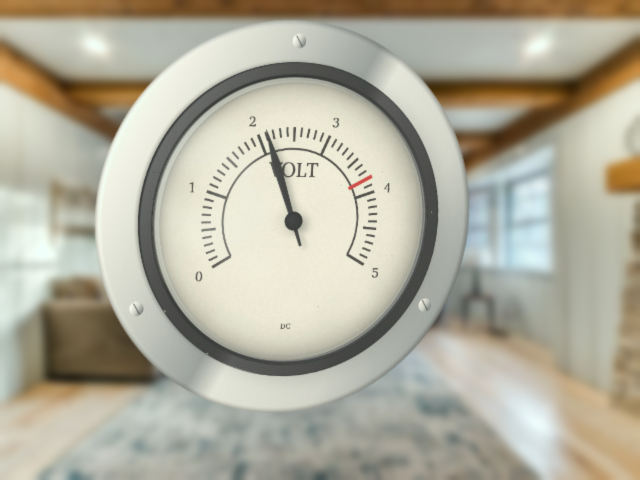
{"value": 2.1, "unit": "V"}
